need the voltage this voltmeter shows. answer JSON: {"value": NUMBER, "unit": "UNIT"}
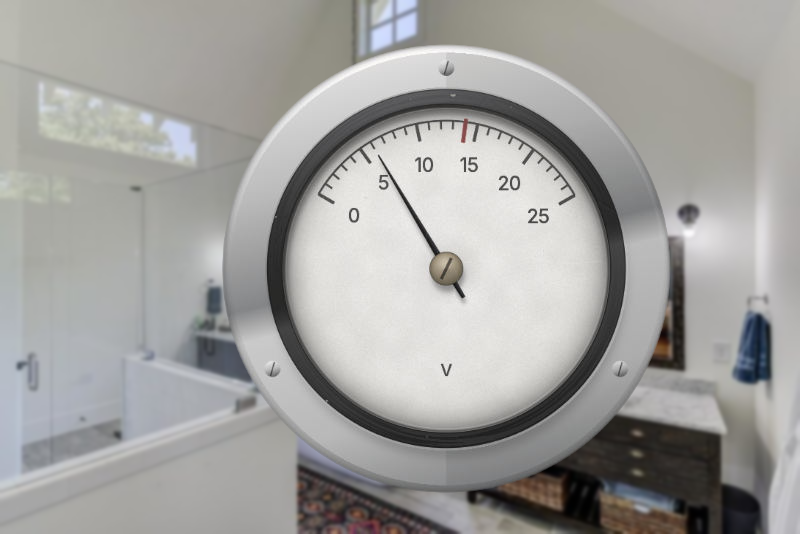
{"value": 6, "unit": "V"}
